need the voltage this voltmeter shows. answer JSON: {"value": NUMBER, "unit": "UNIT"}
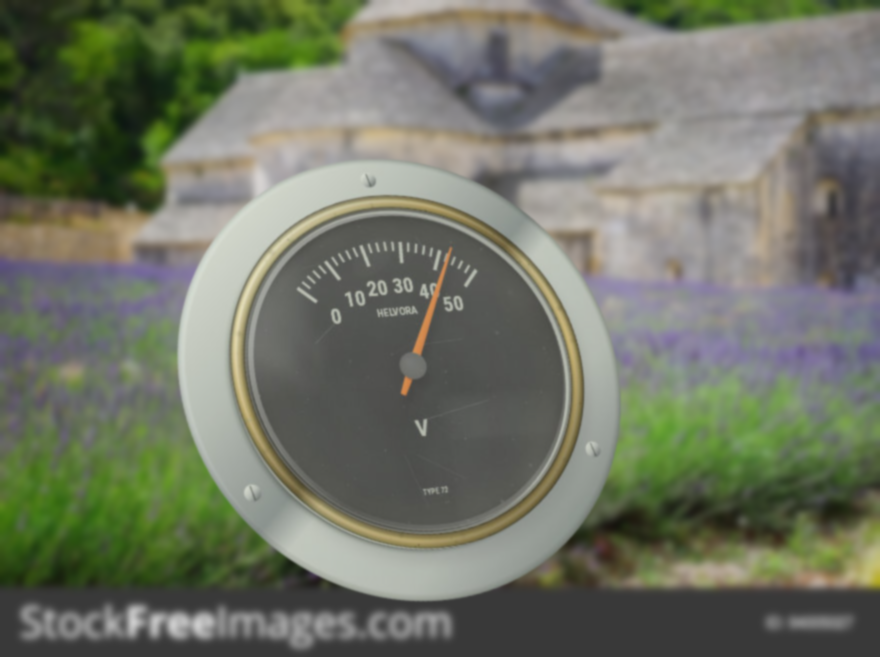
{"value": 42, "unit": "V"}
